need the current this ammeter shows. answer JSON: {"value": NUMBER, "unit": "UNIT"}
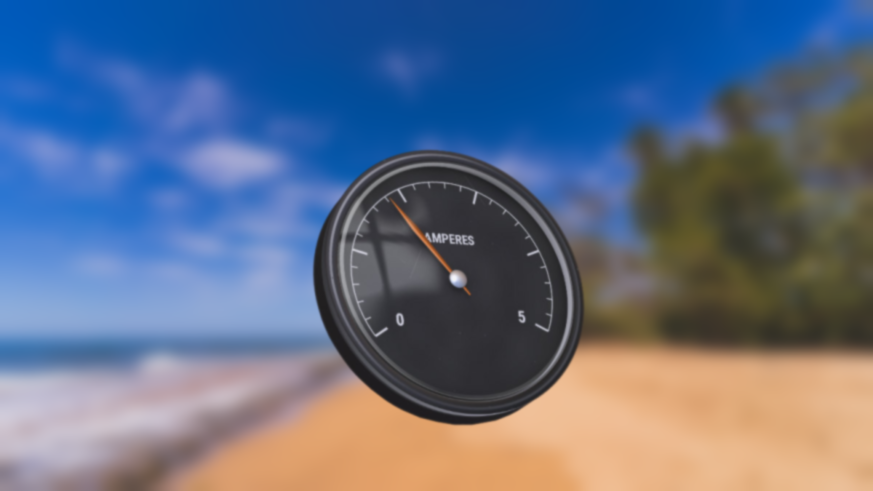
{"value": 1.8, "unit": "A"}
